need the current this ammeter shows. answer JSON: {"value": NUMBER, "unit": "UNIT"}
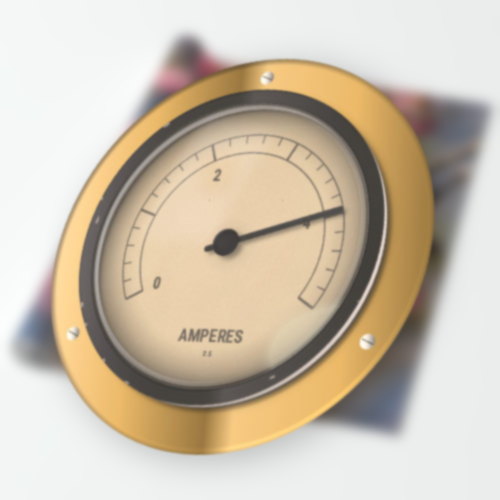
{"value": 4, "unit": "A"}
